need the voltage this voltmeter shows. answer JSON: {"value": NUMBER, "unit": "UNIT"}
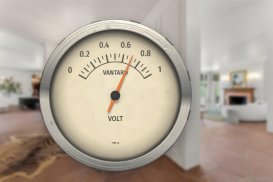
{"value": 0.7, "unit": "V"}
